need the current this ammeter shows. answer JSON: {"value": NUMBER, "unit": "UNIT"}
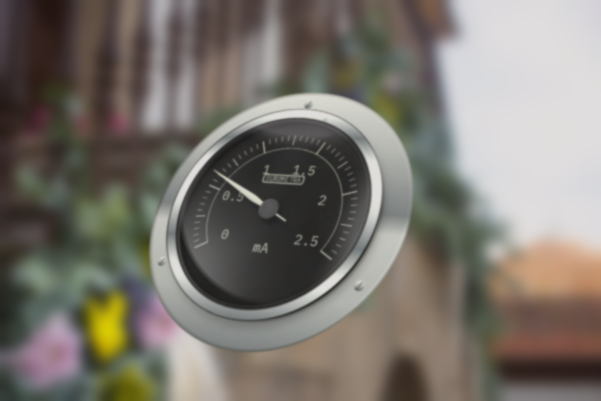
{"value": 0.6, "unit": "mA"}
